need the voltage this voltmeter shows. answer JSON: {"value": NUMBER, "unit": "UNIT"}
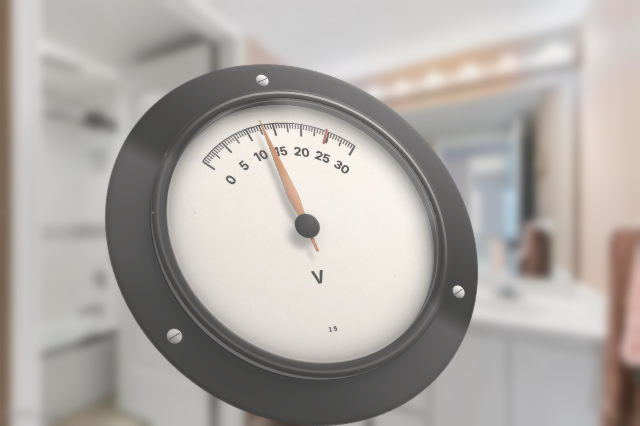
{"value": 12.5, "unit": "V"}
